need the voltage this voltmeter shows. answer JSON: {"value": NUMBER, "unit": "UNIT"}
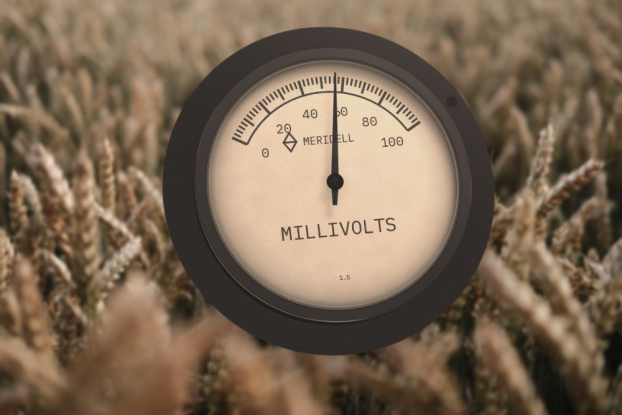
{"value": 56, "unit": "mV"}
